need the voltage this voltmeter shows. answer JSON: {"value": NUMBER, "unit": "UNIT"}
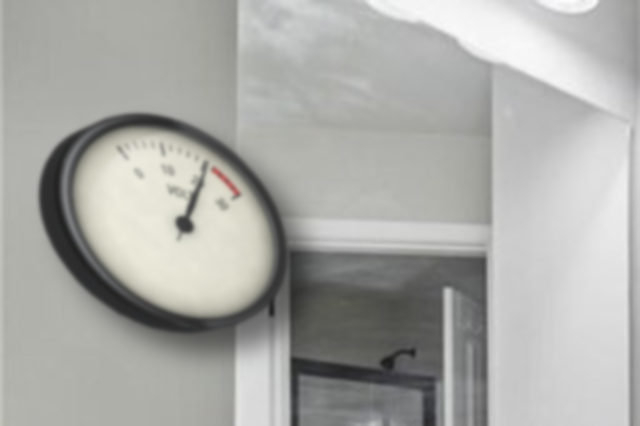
{"value": 20, "unit": "V"}
